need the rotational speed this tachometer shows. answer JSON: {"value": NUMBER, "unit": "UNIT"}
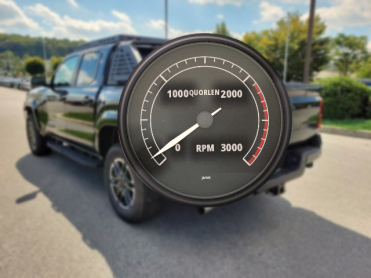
{"value": 100, "unit": "rpm"}
